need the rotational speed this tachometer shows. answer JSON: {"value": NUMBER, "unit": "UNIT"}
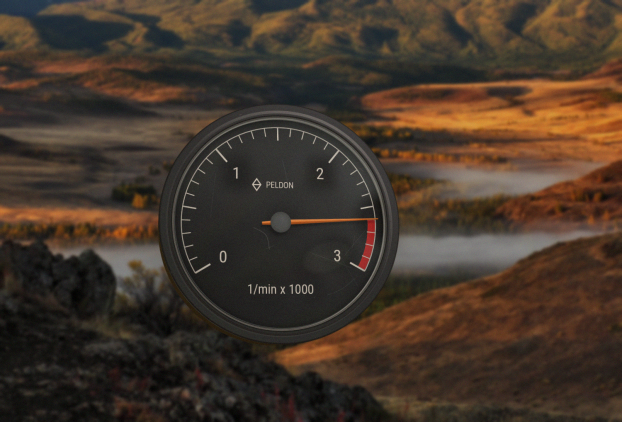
{"value": 2600, "unit": "rpm"}
